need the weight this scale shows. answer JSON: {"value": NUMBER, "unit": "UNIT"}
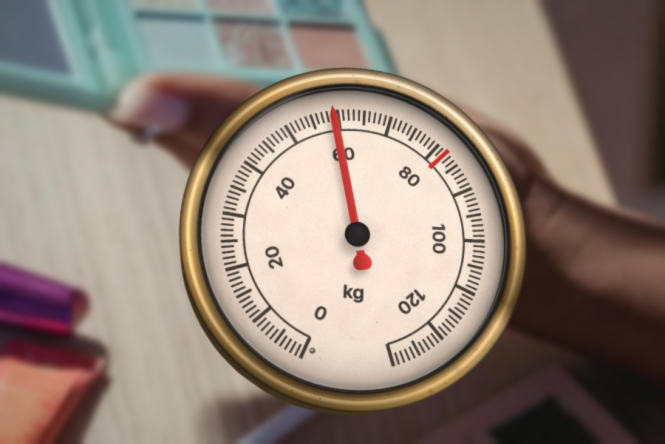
{"value": 59, "unit": "kg"}
